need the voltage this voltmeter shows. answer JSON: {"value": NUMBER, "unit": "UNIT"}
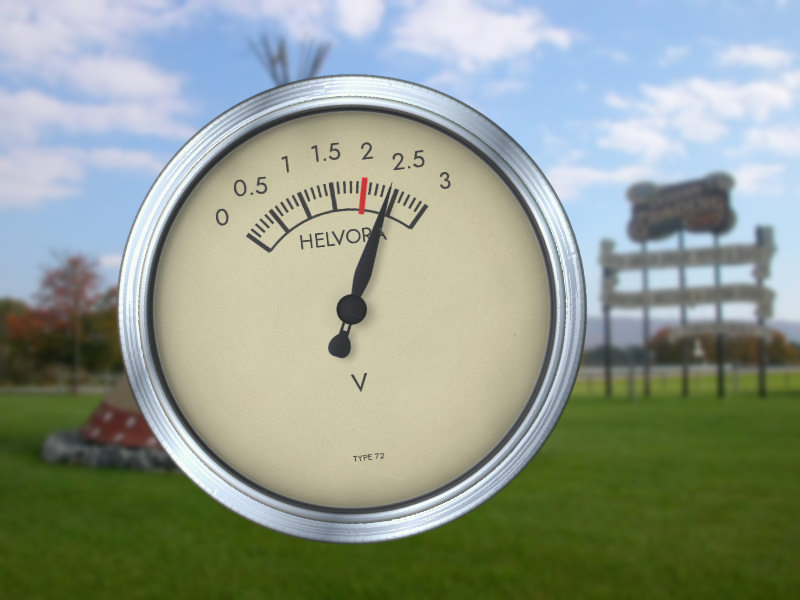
{"value": 2.4, "unit": "V"}
